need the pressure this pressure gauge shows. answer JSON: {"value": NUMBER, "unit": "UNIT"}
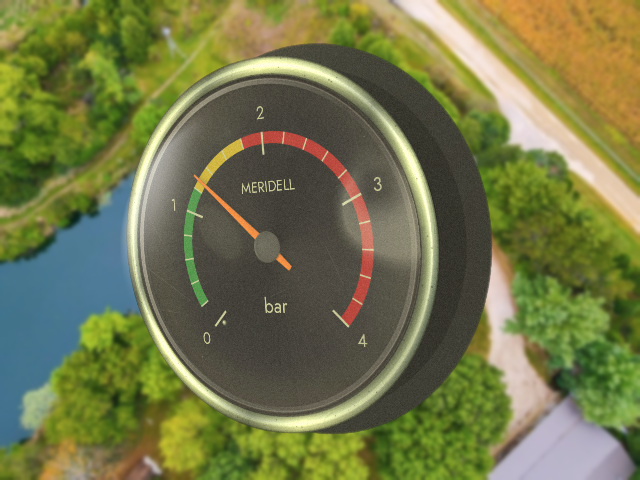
{"value": 1.3, "unit": "bar"}
